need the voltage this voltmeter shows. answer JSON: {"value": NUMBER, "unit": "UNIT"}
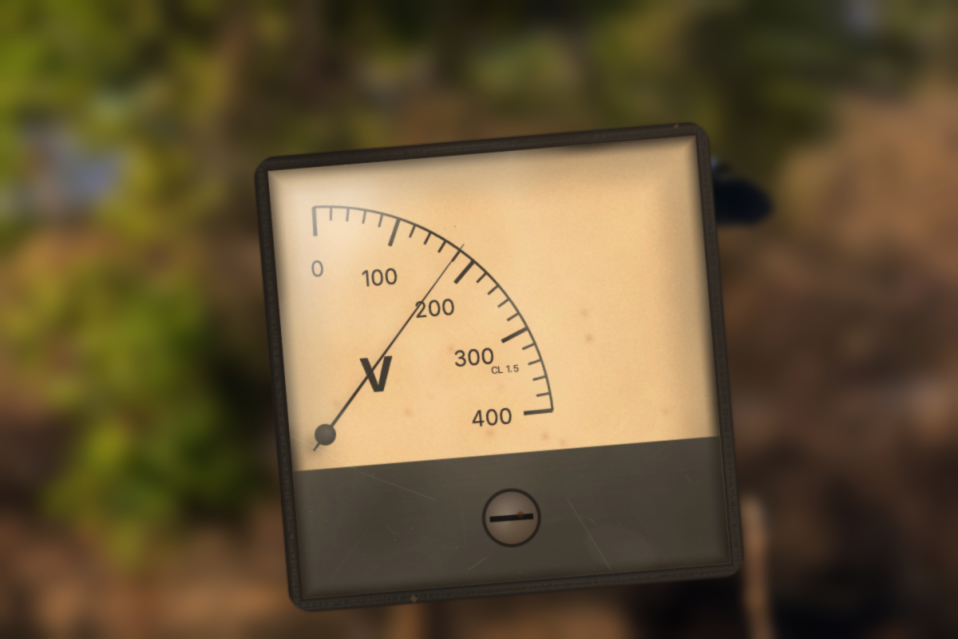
{"value": 180, "unit": "V"}
